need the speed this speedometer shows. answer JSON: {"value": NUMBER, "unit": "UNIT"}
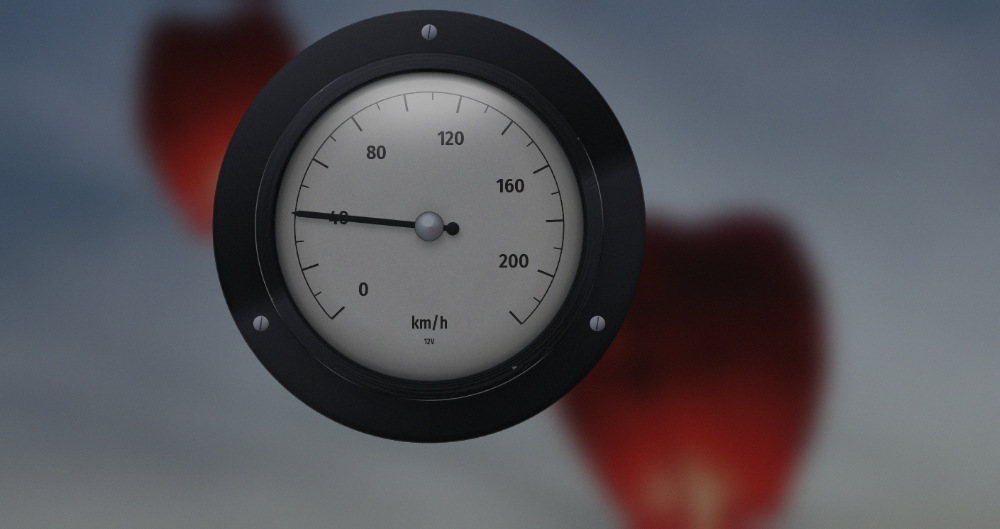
{"value": 40, "unit": "km/h"}
